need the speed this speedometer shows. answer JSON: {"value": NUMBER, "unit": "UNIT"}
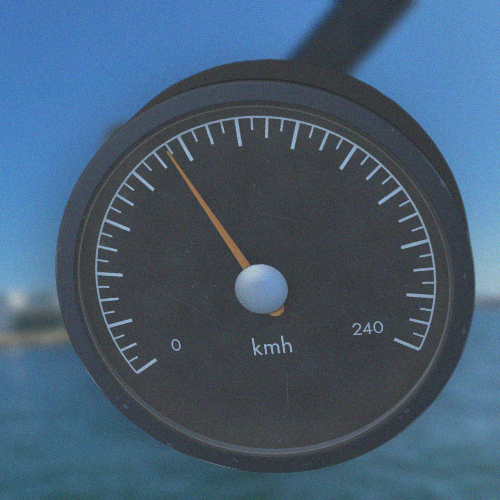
{"value": 95, "unit": "km/h"}
